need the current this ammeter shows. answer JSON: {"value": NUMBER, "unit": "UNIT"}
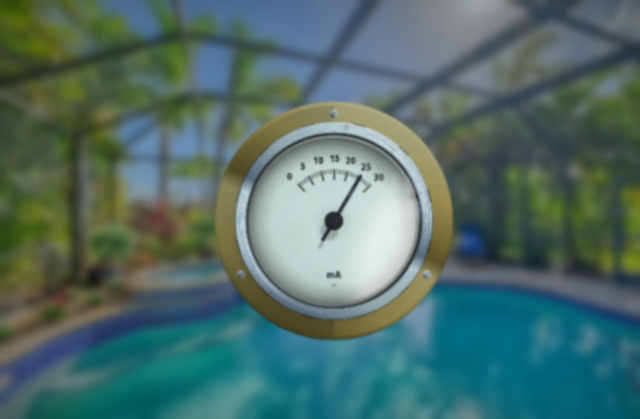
{"value": 25, "unit": "mA"}
